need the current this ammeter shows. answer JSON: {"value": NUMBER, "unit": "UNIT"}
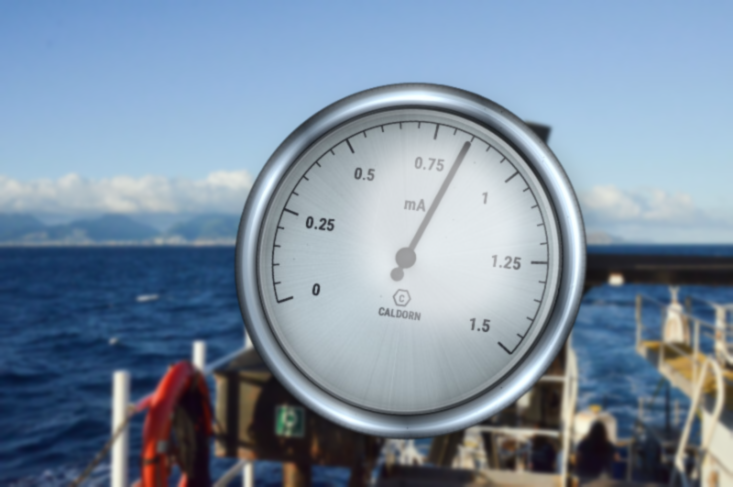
{"value": 0.85, "unit": "mA"}
